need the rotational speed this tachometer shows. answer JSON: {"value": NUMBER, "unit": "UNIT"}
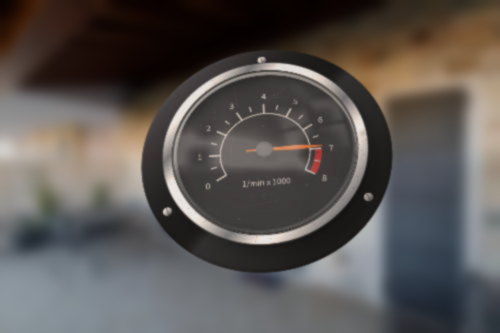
{"value": 7000, "unit": "rpm"}
